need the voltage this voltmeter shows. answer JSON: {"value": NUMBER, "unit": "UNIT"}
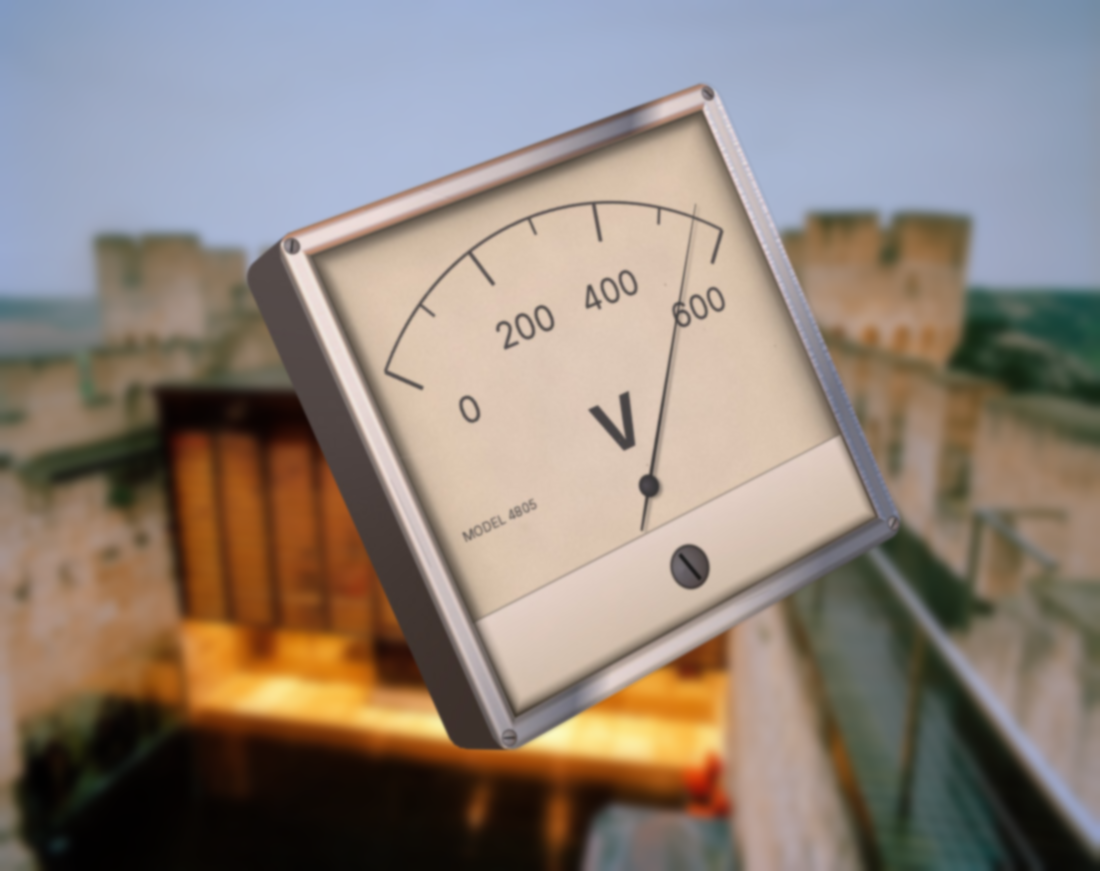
{"value": 550, "unit": "V"}
